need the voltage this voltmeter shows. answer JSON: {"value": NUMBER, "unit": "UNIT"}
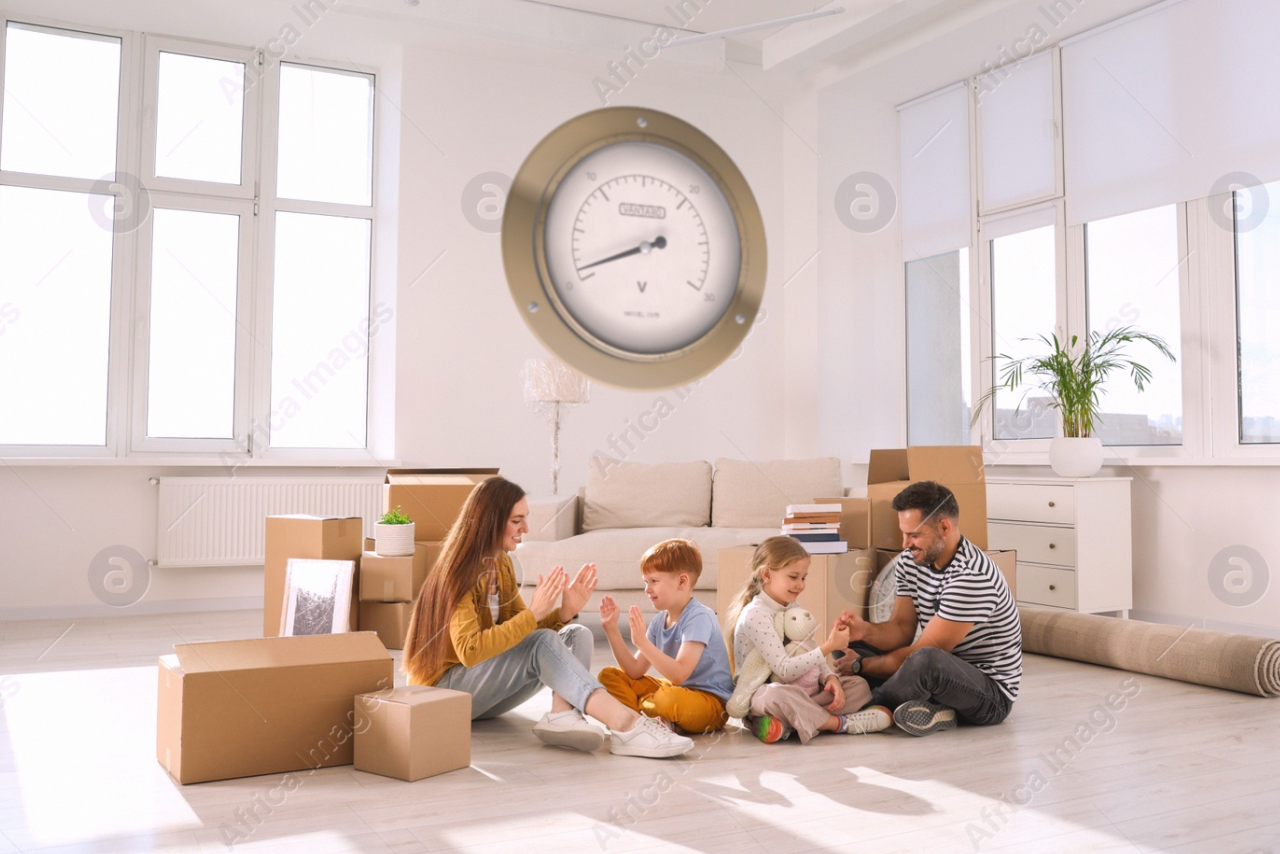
{"value": 1, "unit": "V"}
